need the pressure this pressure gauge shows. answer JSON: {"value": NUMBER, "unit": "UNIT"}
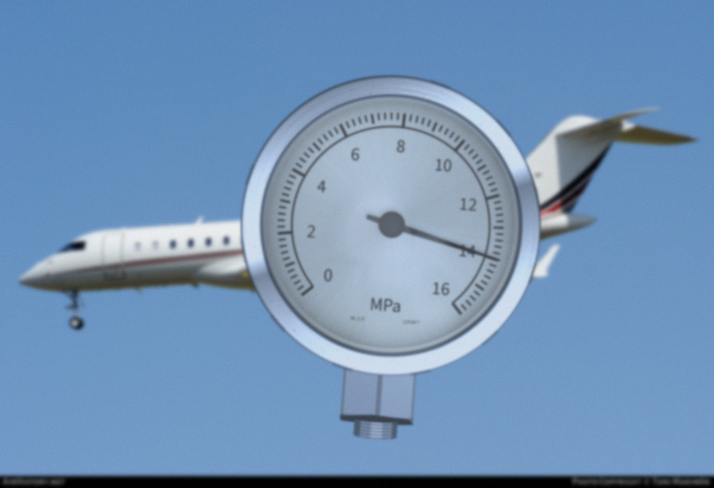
{"value": 14, "unit": "MPa"}
